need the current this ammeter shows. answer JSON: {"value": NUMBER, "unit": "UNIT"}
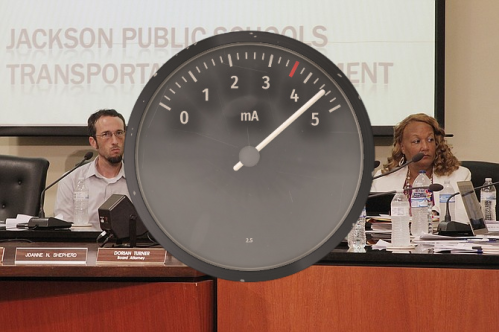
{"value": 4.5, "unit": "mA"}
